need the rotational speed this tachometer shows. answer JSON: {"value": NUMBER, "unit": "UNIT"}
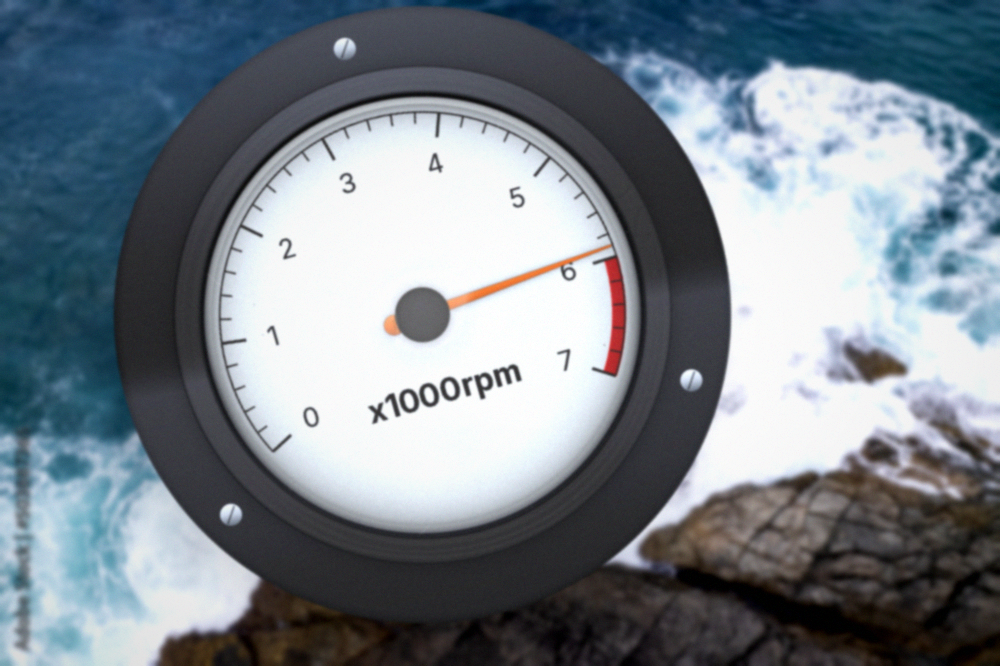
{"value": 5900, "unit": "rpm"}
